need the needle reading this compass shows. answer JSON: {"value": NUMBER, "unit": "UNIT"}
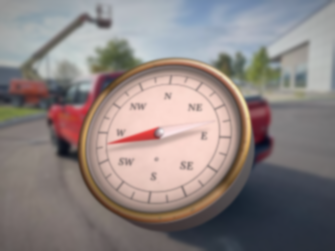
{"value": 255, "unit": "°"}
